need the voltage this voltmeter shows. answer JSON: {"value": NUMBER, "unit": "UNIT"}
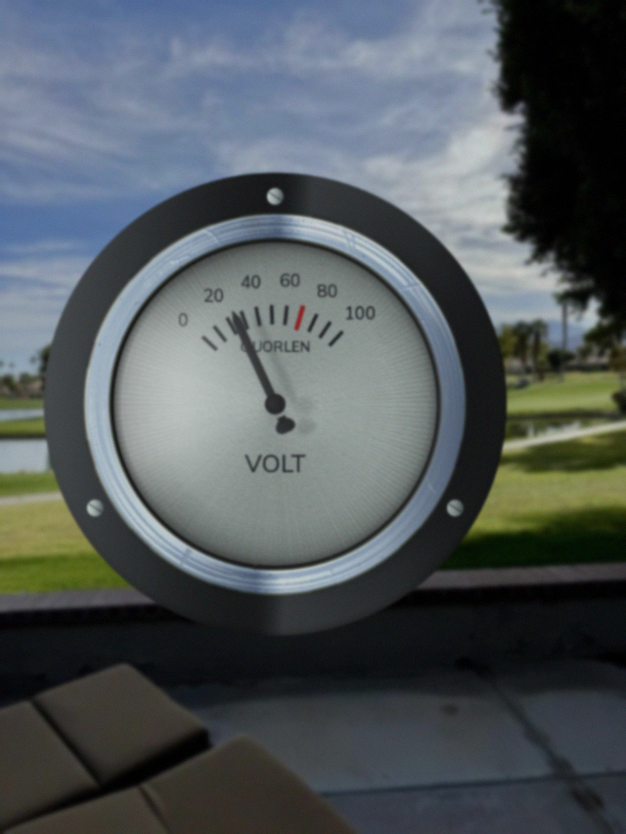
{"value": 25, "unit": "V"}
